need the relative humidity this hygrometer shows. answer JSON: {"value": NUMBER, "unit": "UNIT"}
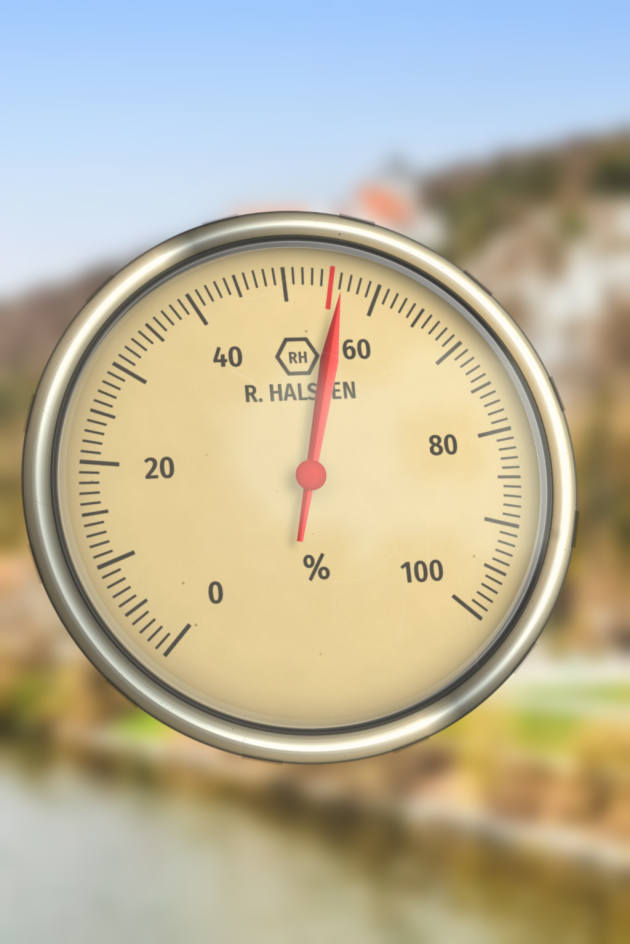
{"value": 56, "unit": "%"}
